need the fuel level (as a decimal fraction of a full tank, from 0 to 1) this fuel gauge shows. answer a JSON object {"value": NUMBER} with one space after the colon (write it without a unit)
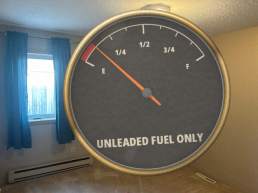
{"value": 0.125}
